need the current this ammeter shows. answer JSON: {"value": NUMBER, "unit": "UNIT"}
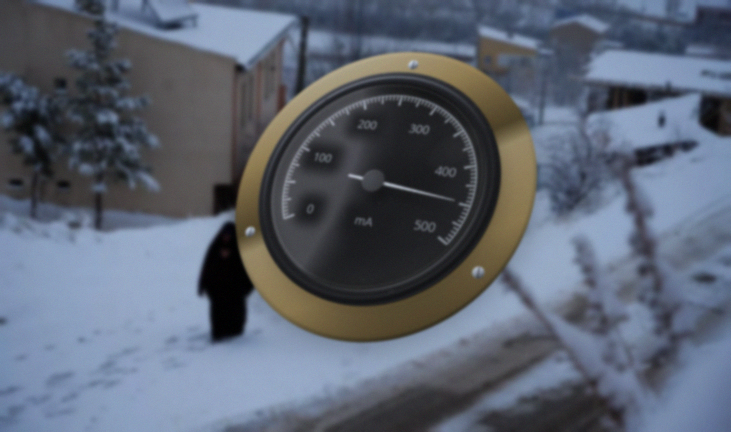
{"value": 450, "unit": "mA"}
